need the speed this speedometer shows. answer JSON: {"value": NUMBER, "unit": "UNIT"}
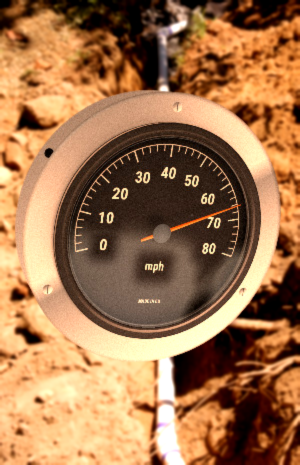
{"value": 66, "unit": "mph"}
